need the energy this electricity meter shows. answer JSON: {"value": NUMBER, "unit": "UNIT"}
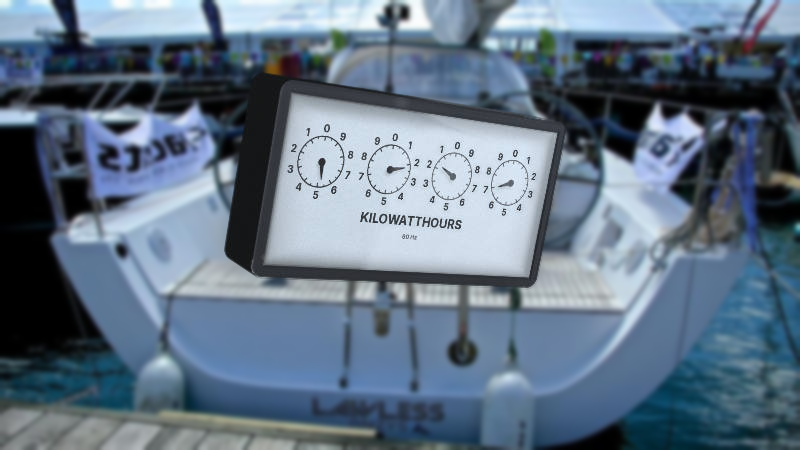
{"value": 5217, "unit": "kWh"}
